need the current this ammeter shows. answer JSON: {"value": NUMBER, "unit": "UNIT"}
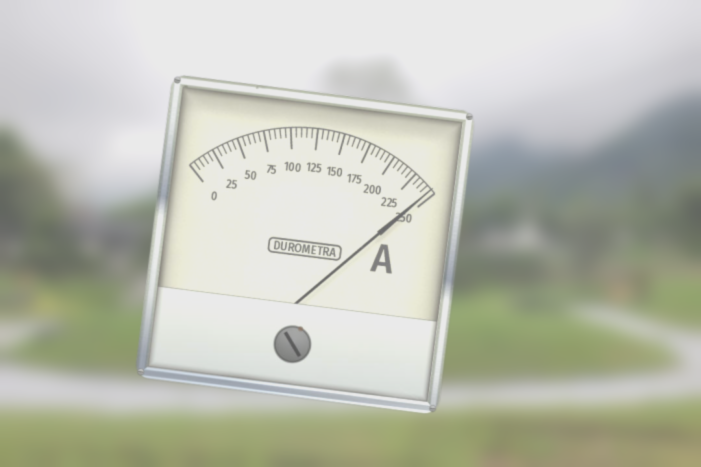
{"value": 245, "unit": "A"}
